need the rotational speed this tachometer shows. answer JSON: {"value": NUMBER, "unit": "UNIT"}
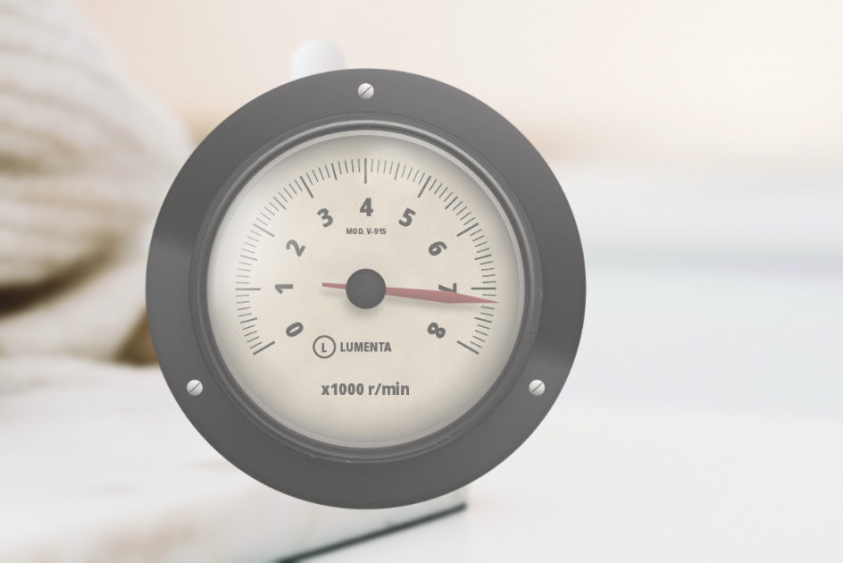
{"value": 7200, "unit": "rpm"}
